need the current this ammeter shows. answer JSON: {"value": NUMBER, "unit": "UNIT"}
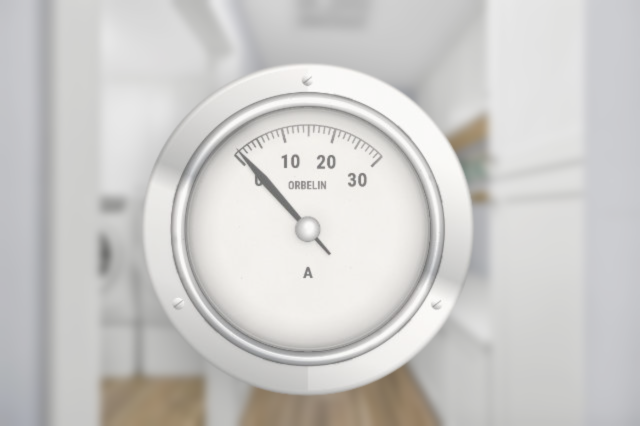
{"value": 1, "unit": "A"}
